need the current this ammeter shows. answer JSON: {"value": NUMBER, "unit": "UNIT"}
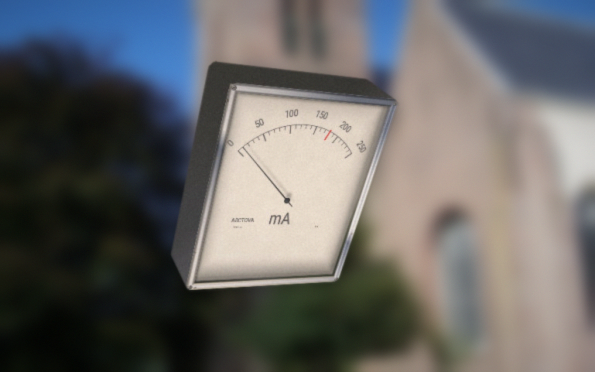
{"value": 10, "unit": "mA"}
